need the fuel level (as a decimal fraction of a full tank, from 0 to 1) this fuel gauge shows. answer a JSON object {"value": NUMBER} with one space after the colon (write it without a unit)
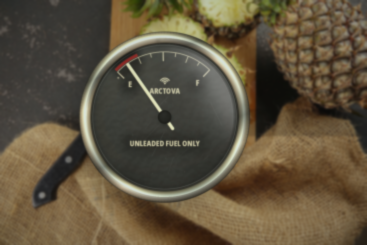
{"value": 0.125}
